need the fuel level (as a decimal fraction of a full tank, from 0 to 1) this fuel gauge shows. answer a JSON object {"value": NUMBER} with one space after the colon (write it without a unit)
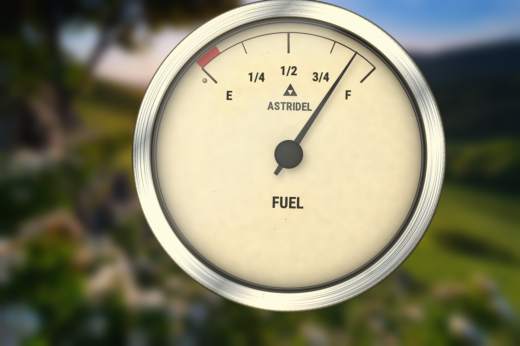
{"value": 0.875}
